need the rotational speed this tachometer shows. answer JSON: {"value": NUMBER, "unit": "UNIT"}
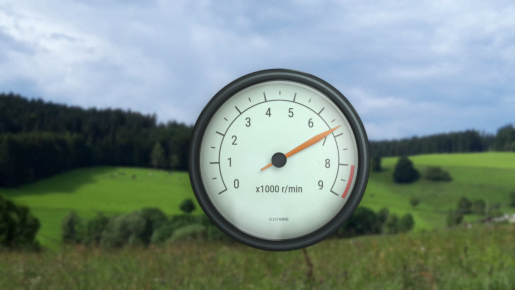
{"value": 6750, "unit": "rpm"}
